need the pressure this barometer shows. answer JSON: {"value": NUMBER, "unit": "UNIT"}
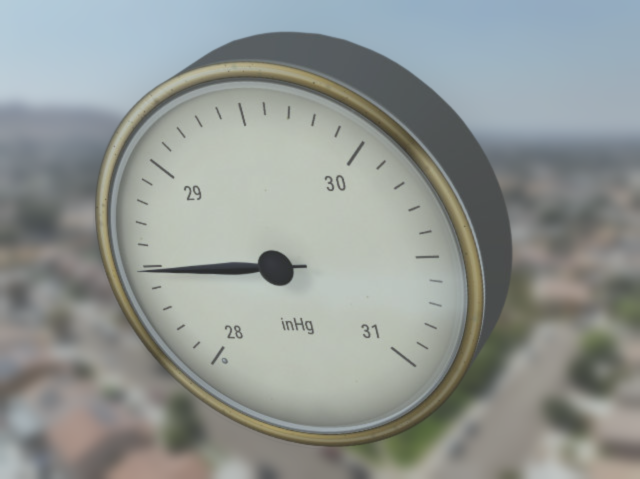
{"value": 28.5, "unit": "inHg"}
